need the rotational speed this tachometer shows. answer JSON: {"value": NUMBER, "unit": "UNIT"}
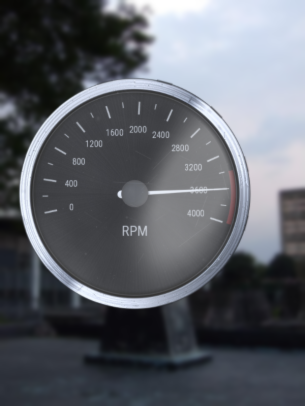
{"value": 3600, "unit": "rpm"}
